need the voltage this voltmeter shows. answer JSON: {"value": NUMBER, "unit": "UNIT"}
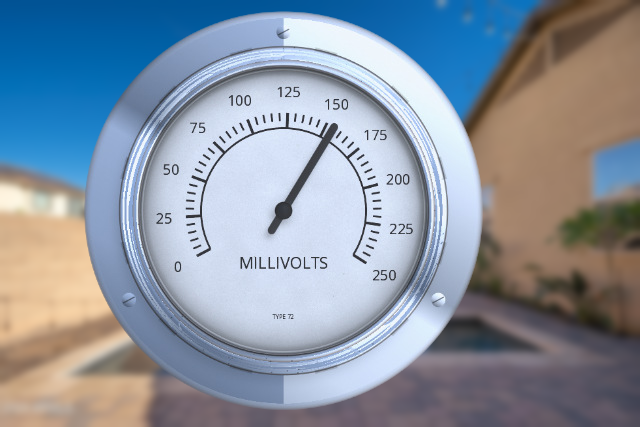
{"value": 155, "unit": "mV"}
